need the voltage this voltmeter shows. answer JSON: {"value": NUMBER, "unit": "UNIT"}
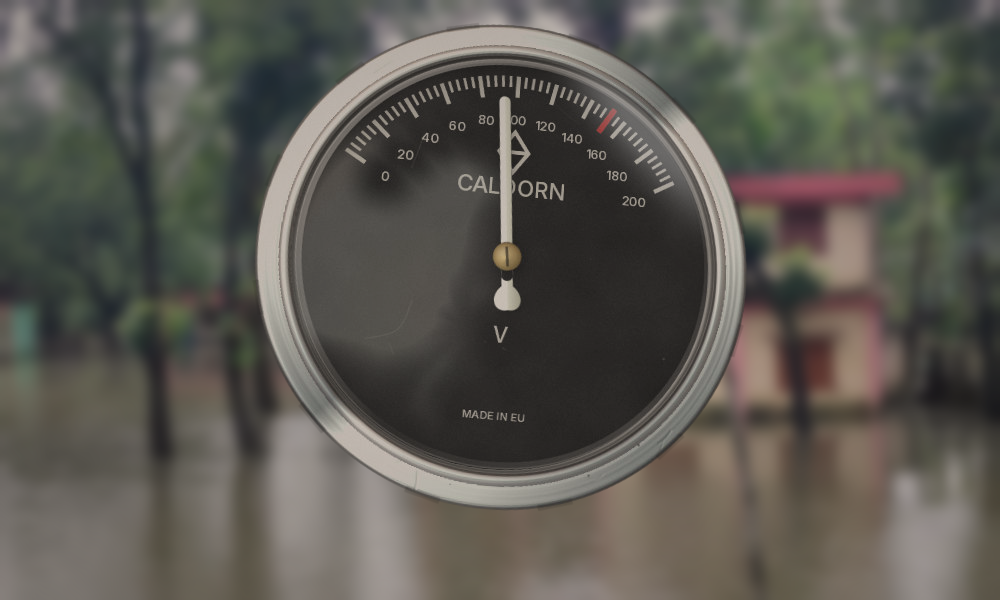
{"value": 92, "unit": "V"}
